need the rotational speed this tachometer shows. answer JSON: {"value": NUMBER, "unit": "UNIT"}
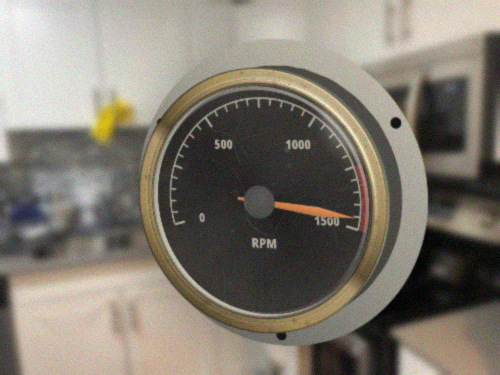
{"value": 1450, "unit": "rpm"}
